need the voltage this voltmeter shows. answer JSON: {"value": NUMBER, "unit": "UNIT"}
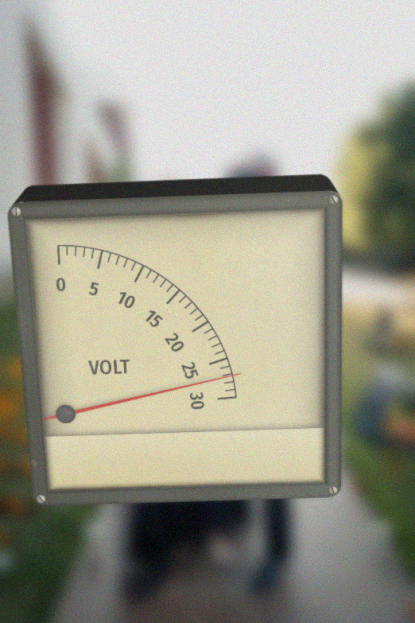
{"value": 27, "unit": "V"}
